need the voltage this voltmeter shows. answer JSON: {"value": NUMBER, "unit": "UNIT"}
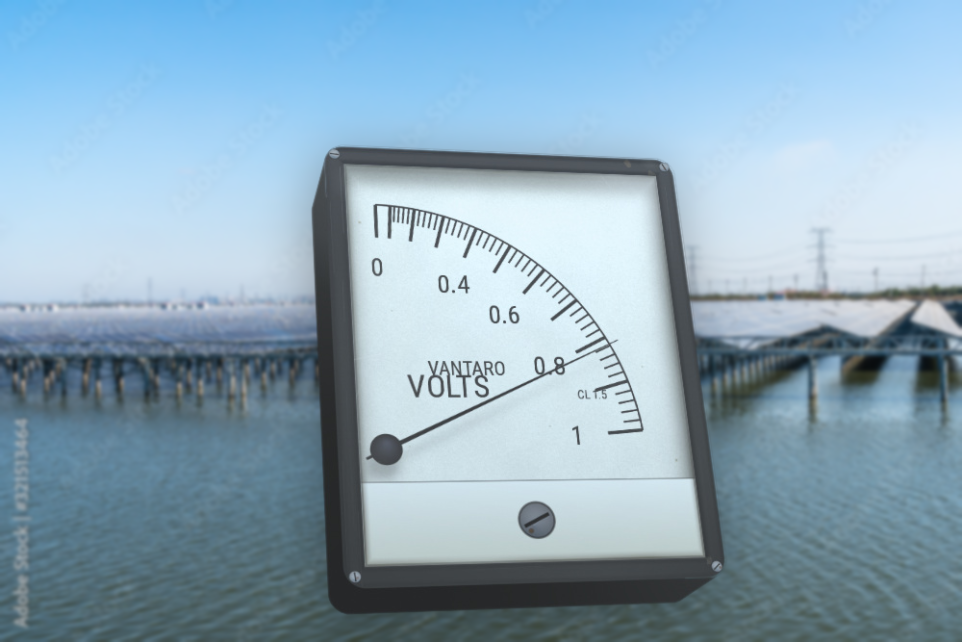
{"value": 0.82, "unit": "V"}
